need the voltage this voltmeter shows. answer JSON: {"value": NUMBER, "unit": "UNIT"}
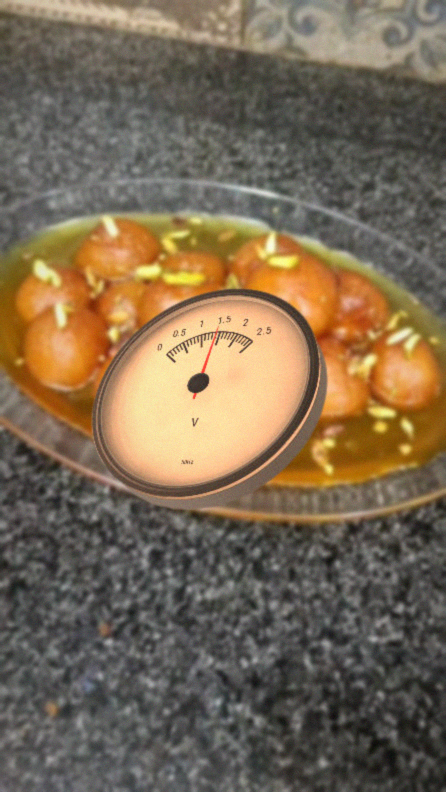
{"value": 1.5, "unit": "V"}
